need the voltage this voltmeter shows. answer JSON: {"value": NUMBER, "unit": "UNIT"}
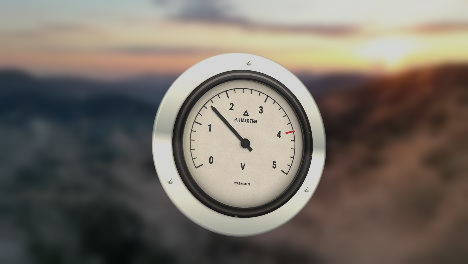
{"value": 1.5, "unit": "V"}
